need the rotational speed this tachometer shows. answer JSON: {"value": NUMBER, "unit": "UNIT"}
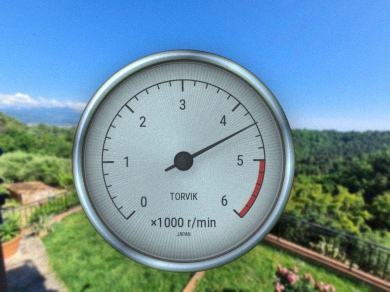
{"value": 4400, "unit": "rpm"}
